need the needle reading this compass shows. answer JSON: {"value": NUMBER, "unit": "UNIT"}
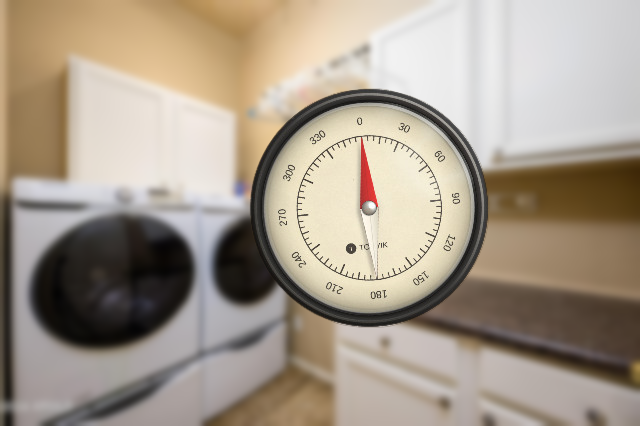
{"value": 0, "unit": "°"}
